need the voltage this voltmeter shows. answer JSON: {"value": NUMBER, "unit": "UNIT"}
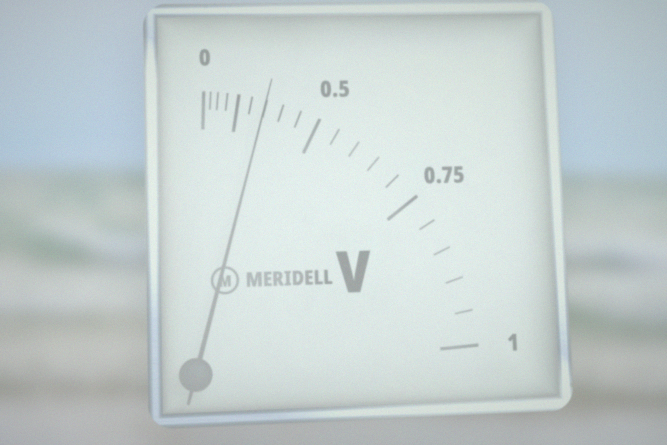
{"value": 0.35, "unit": "V"}
